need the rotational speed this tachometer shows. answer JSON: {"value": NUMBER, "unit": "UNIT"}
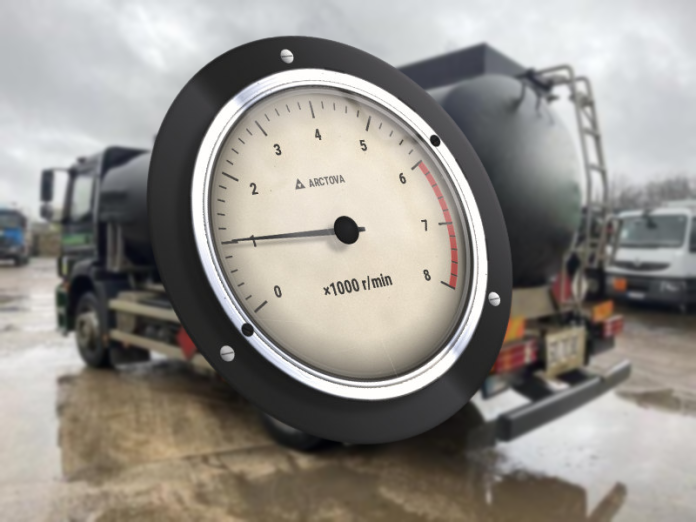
{"value": 1000, "unit": "rpm"}
